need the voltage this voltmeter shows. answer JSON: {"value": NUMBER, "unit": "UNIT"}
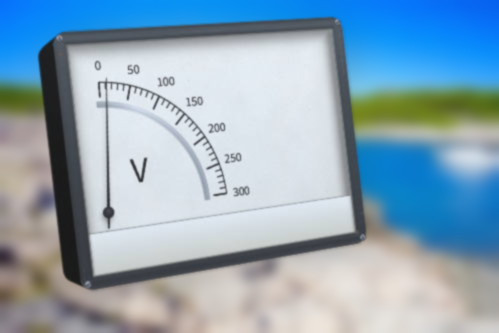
{"value": 10, "unit": "V"}
